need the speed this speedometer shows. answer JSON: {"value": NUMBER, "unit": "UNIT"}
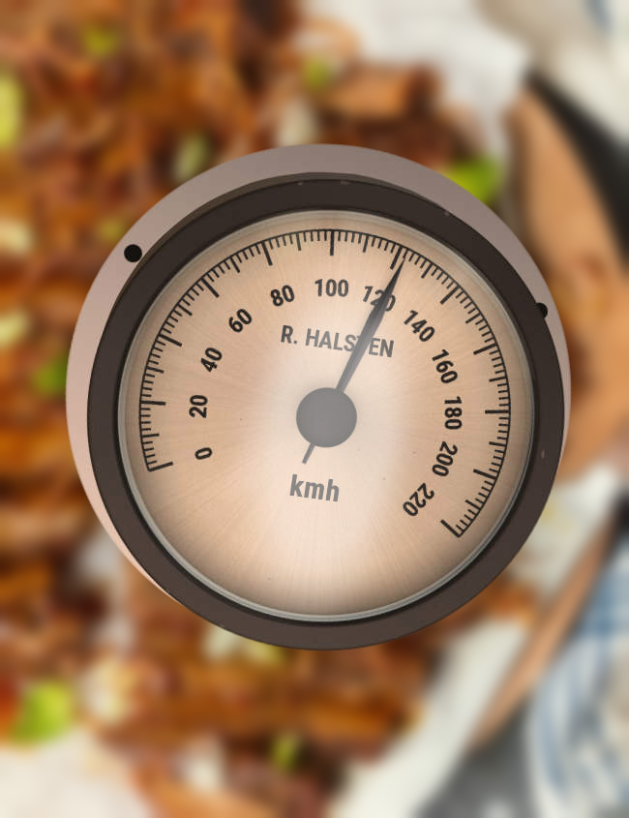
{"value": 122, "unit": "km/h"}
